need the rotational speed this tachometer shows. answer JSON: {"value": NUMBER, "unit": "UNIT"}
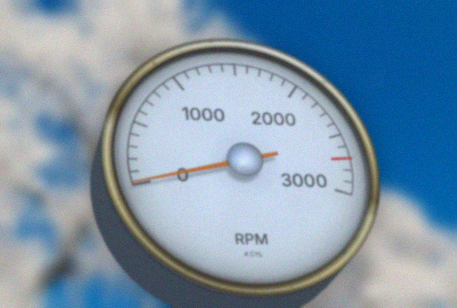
{"value": 0, "unit": "rpm"}
